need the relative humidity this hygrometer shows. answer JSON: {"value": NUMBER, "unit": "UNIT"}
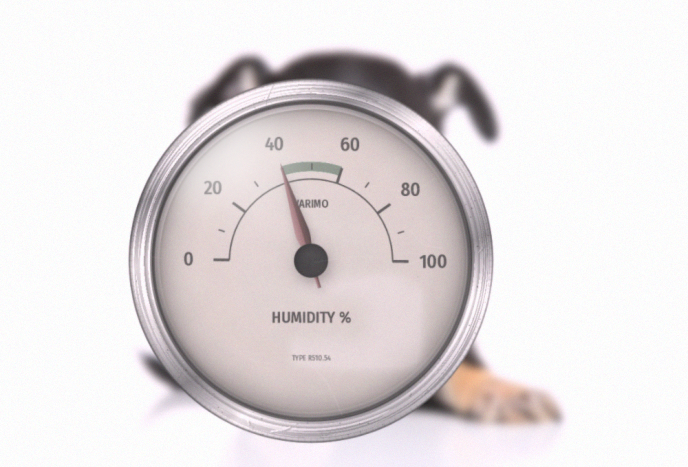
{"value": 40, "unit": "%"}
